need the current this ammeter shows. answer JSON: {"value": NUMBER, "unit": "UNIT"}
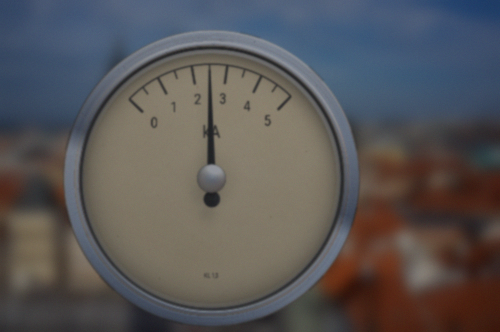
{"value": 2.5, "unit": "kA"}
